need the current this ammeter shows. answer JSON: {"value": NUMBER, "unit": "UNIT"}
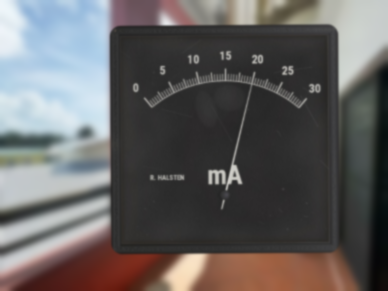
{"value": 20, "unit": "mA"}
